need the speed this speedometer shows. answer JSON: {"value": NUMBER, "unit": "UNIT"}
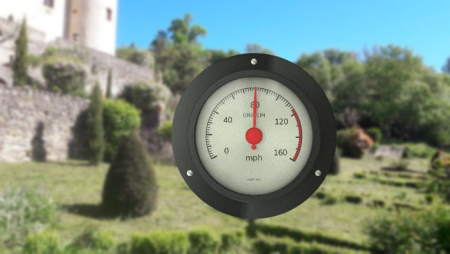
{"value": 80, "unit": "mph"}
